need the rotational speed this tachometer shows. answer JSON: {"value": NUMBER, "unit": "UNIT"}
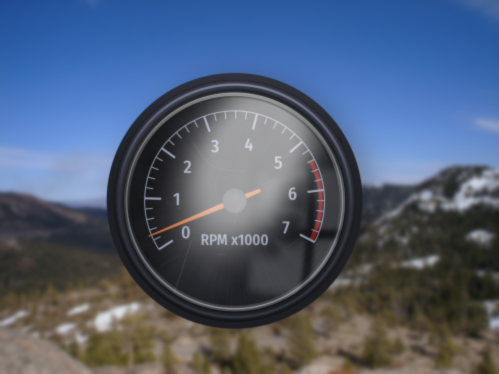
{"value": 300, "unit": "rpm"}
